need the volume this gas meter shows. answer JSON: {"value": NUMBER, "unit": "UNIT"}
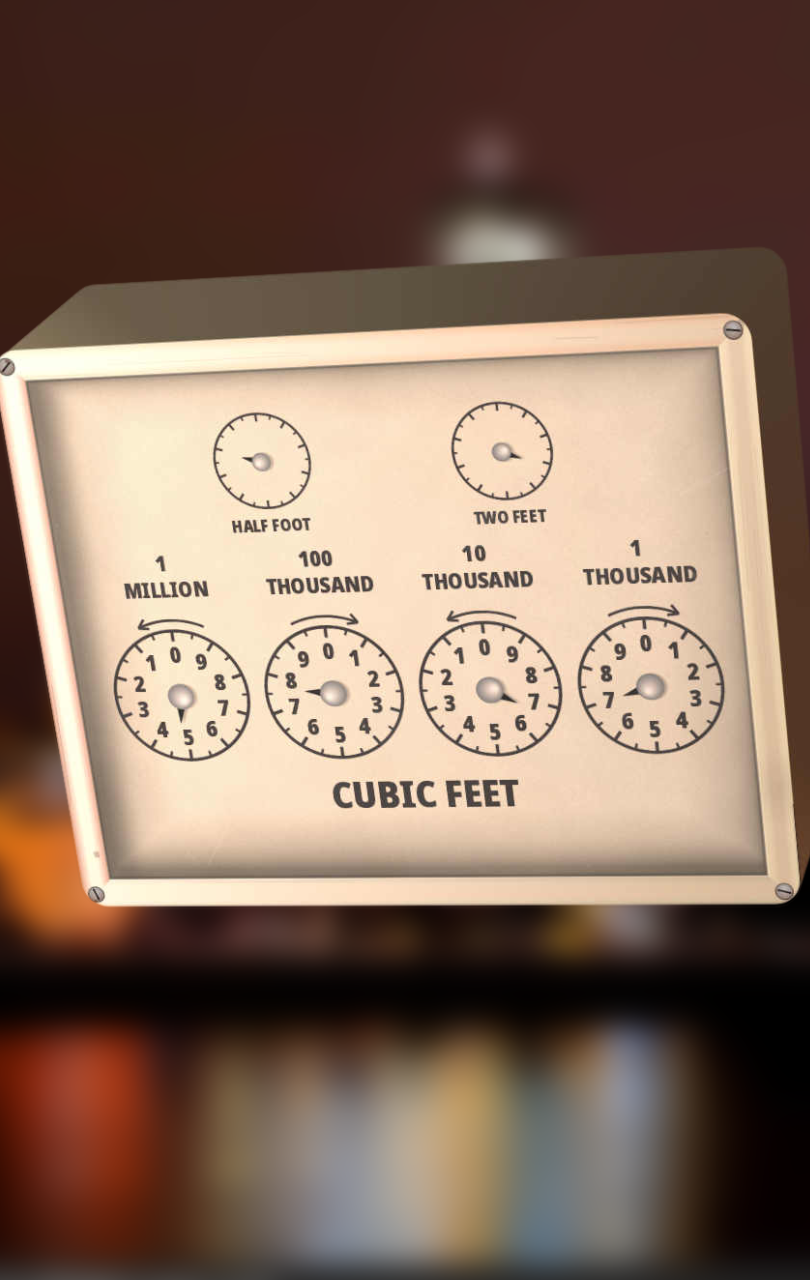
{"value": 476700, "unit": "ft³"}
